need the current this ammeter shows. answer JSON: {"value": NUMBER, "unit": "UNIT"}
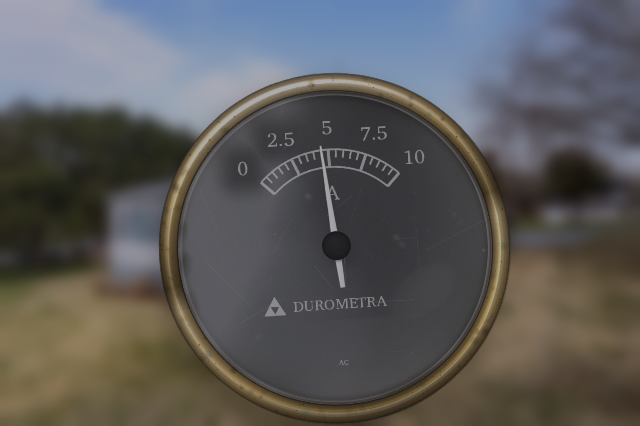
{"value": 4.5, "unit": "A"}
